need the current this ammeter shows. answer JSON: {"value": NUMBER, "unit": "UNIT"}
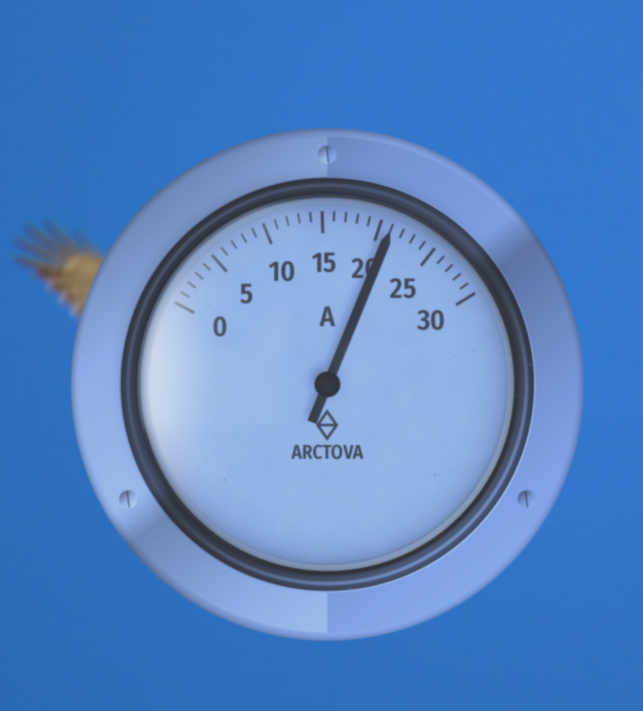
{"value": 21, "unit": "A"}
